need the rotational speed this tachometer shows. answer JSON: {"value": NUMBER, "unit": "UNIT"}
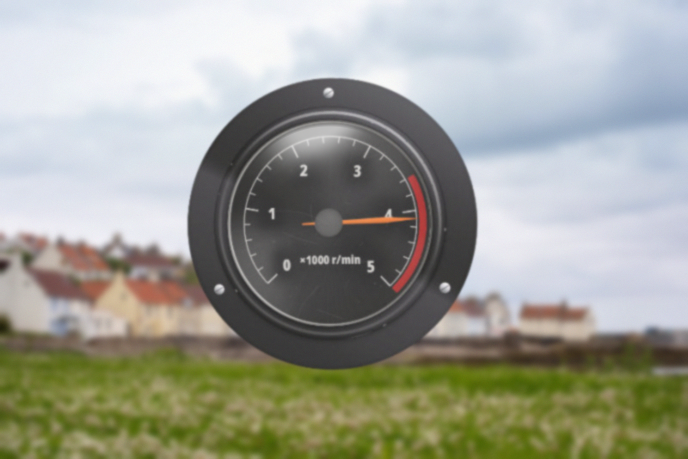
{"value": 4100, "unit": "rpm"}
